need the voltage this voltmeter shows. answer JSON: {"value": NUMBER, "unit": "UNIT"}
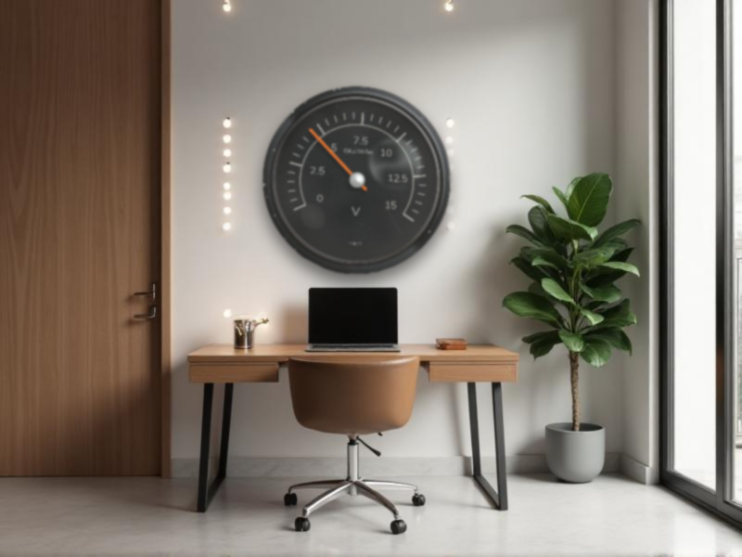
{"value": 4.5, "unit": "V"}
